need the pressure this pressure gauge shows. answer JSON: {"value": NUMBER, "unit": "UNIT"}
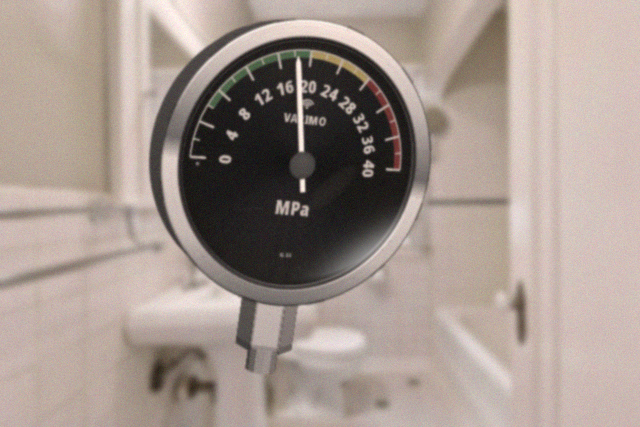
{"value": 18, "unit": "MPa"}
